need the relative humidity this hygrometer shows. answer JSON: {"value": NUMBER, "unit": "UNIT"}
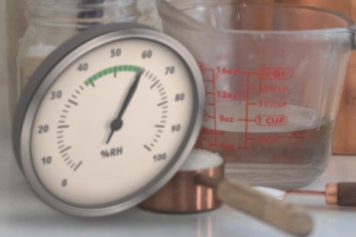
{"value": 60, "unit": "%"}
